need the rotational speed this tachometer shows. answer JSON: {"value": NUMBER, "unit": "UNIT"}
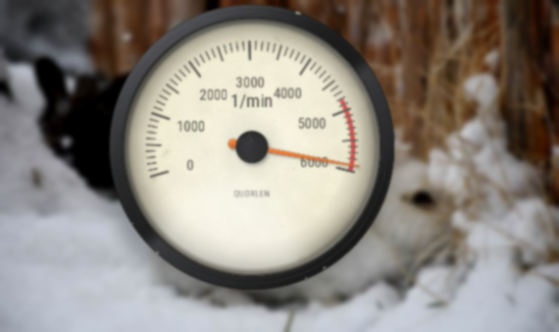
{"value": 5900, "unit": "rpm"}
